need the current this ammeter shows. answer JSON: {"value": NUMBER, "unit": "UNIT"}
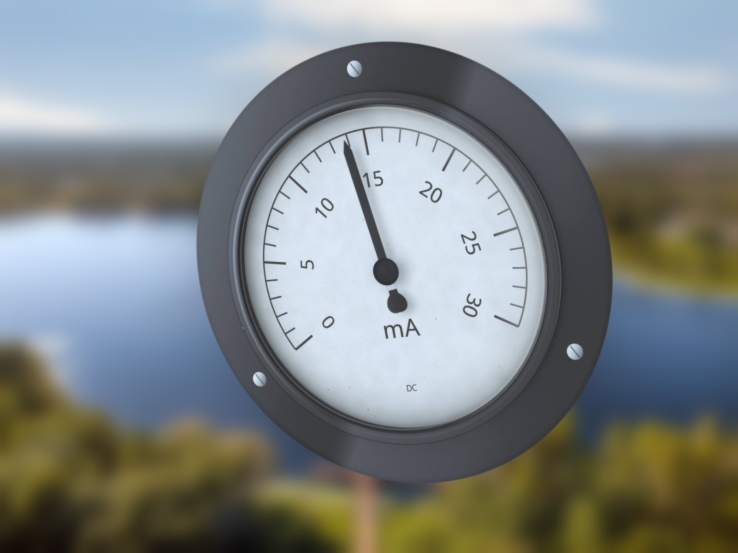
{"value": 14, "unit": "mA"}
